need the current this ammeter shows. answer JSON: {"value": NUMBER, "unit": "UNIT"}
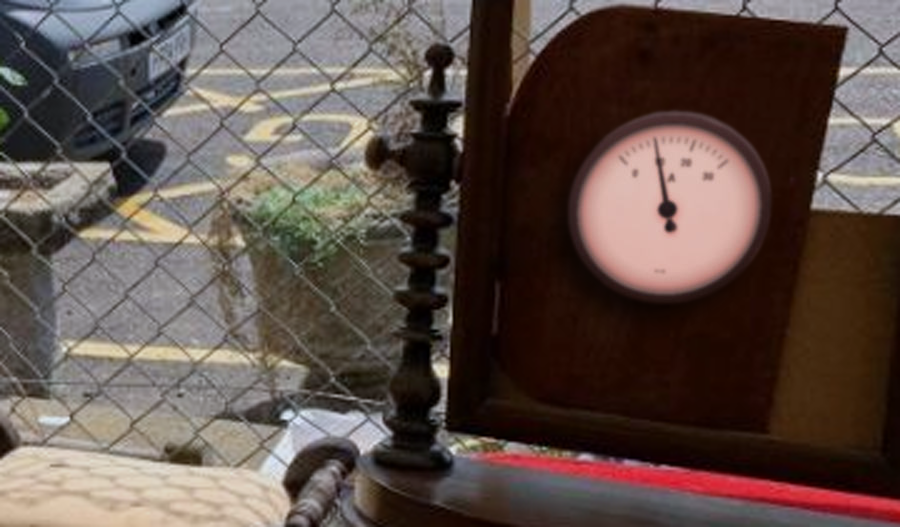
{"value": 10, "unit": "A"}
